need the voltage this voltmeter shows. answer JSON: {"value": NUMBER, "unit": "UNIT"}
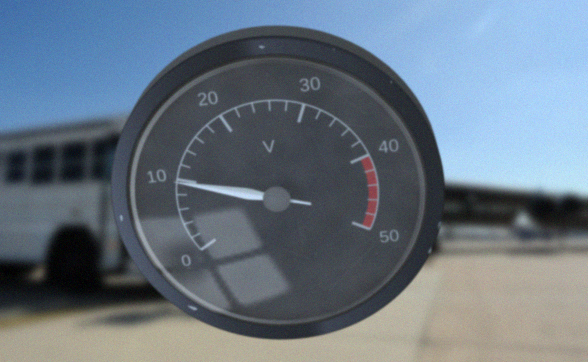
{"value": 10, "unit": "V"}
